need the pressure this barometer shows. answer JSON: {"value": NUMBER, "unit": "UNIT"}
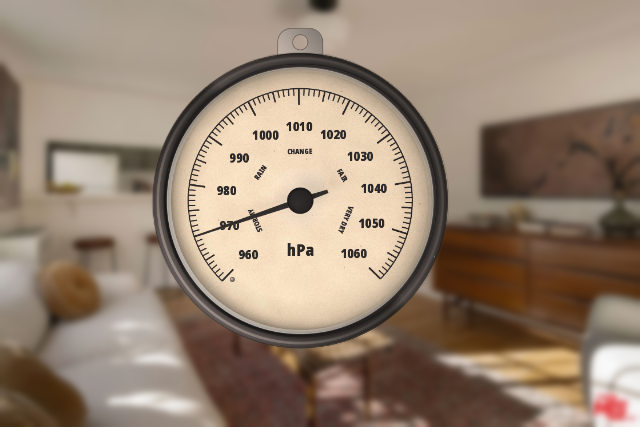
{"value": 970, "unit": "hPa"}
